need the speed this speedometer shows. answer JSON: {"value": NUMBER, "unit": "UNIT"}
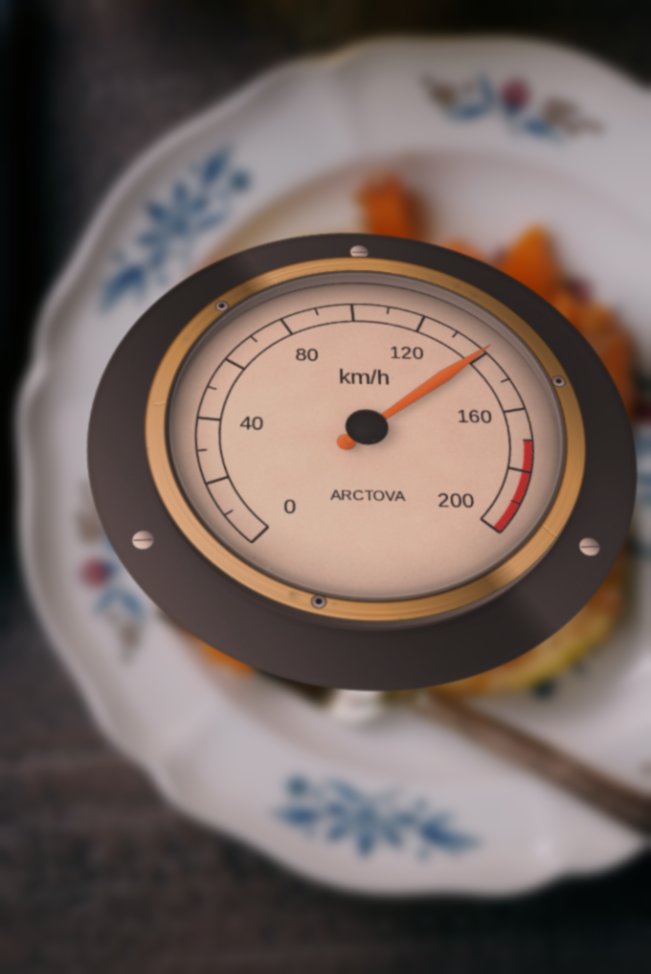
{"value": 140, "unit": "km/h"}
